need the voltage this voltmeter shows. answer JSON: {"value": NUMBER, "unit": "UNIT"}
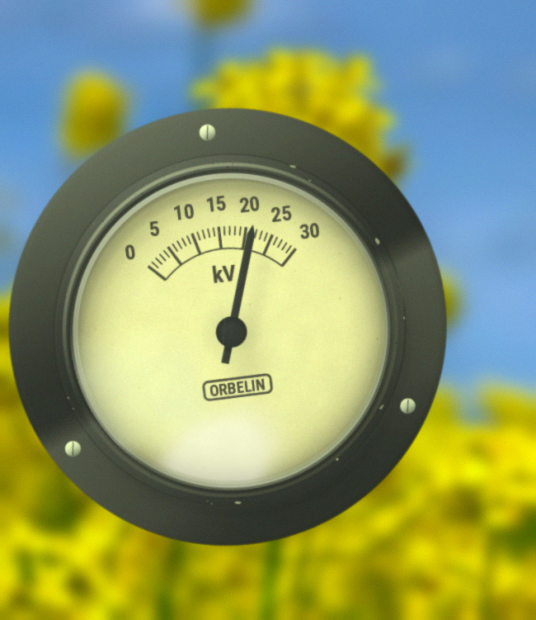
{"value": 21, "unit": "kV"}
